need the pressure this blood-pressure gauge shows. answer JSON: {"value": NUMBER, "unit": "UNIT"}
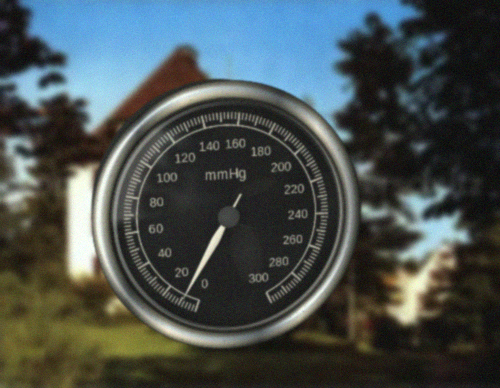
{"value": 10, "unit": "mmHg"}
